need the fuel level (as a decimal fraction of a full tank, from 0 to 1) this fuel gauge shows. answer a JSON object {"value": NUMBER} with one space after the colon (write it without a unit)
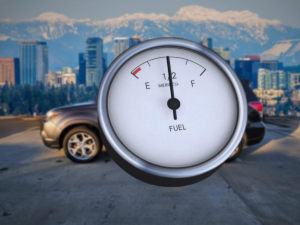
{"value": 0.5}
